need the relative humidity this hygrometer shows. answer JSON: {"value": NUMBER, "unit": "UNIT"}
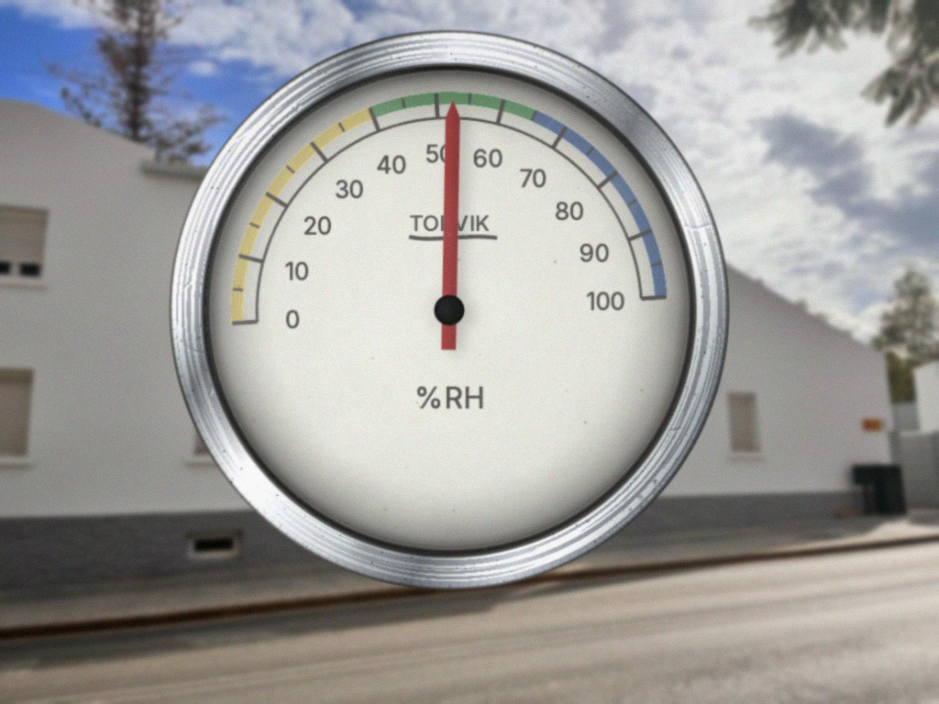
{"value": 52.5, "unit": "%"}
